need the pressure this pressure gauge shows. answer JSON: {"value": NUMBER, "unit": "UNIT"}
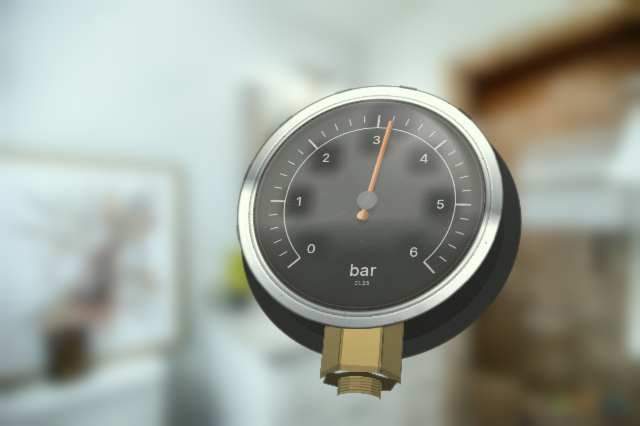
{"value": 3.2, "unit": "bar"}
